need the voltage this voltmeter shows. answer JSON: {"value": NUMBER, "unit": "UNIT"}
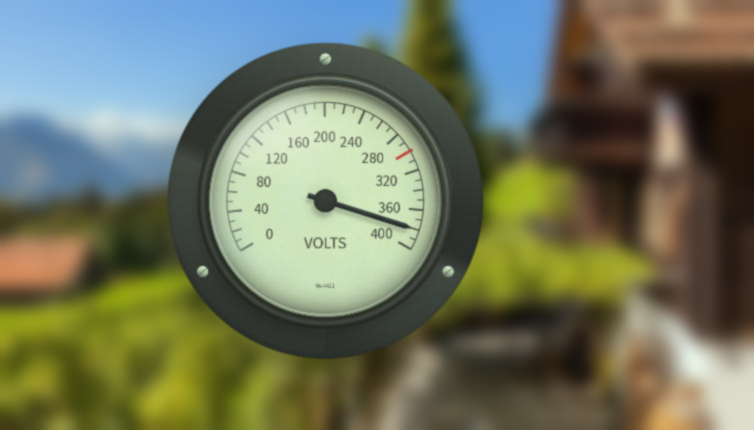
{"value": 380, "unit": "V"}
